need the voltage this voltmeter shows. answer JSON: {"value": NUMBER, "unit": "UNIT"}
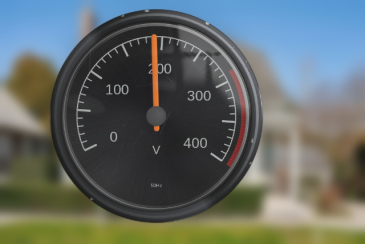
{"value": 190, "unit": "V"}
